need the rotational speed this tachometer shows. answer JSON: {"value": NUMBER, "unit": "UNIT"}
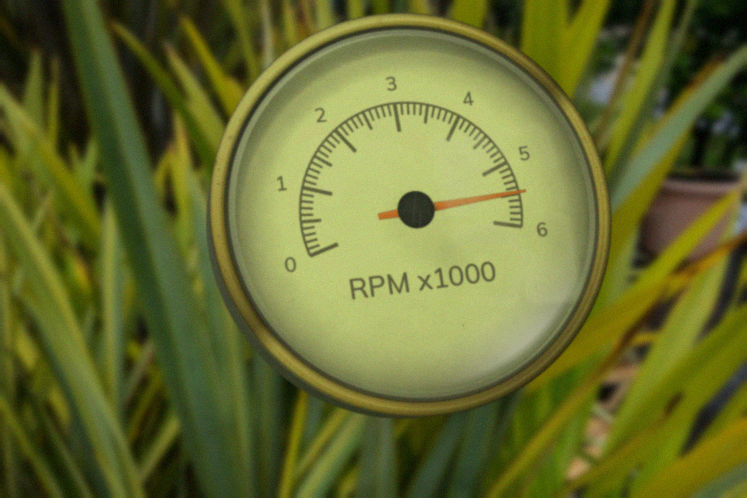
{"value": 5500, "unit": "rpm"}
